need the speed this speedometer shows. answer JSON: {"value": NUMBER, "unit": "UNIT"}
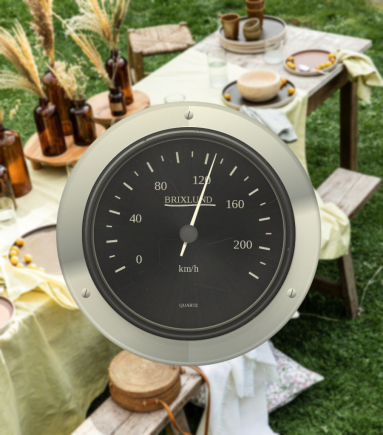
{"value": 125, "unit": "km/h"}
